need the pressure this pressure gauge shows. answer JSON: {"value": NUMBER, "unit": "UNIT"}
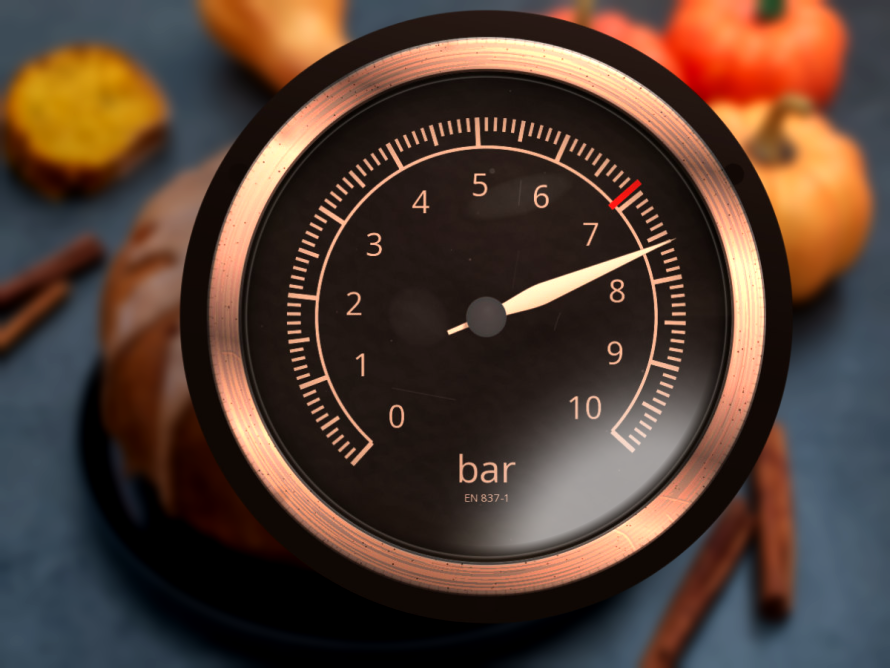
{"value": 7.6, "unit": "bar"}
